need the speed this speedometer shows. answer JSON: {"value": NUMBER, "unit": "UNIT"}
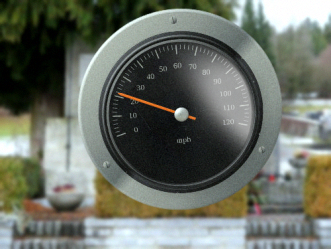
{"value": 22, "unit": "mph"}
